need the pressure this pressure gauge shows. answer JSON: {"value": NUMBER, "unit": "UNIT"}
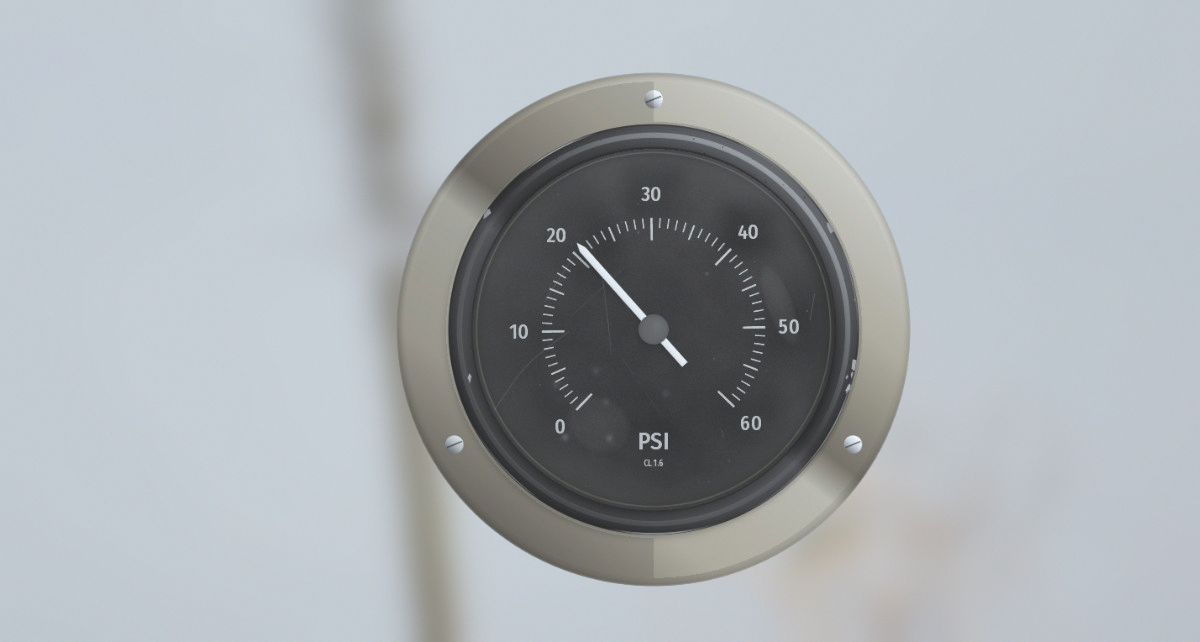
{"value": 21, "unit": "psi"}
